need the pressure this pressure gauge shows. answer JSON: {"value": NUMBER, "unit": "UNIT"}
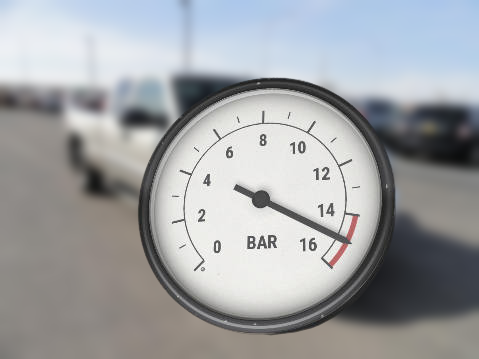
{"value": 15, "unit": "bar"}
